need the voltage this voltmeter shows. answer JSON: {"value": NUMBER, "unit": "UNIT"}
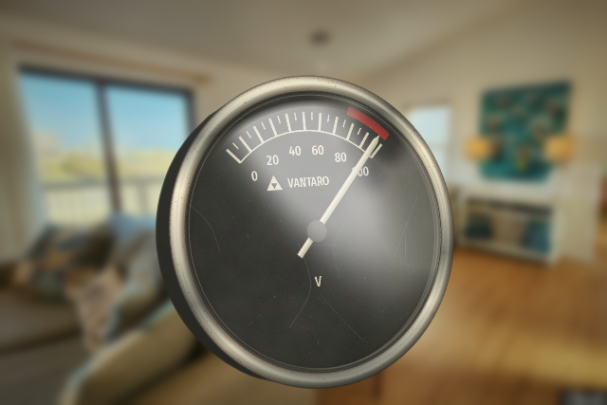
{"value": 95, "unit": "V"}
